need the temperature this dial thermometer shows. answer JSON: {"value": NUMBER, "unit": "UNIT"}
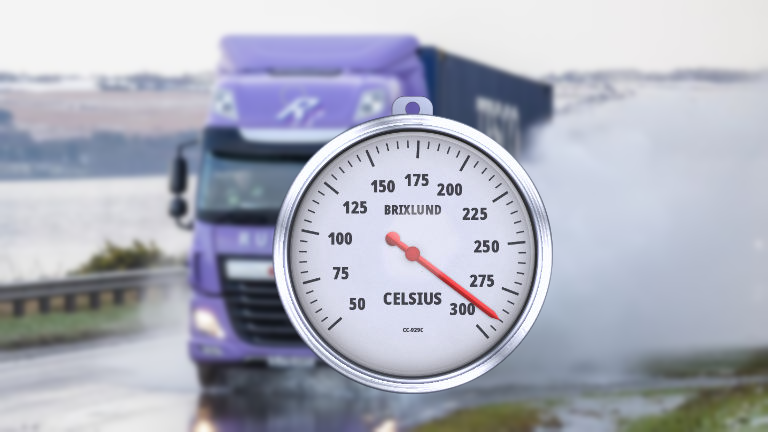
{"value": 290, "unit": "°C"}
